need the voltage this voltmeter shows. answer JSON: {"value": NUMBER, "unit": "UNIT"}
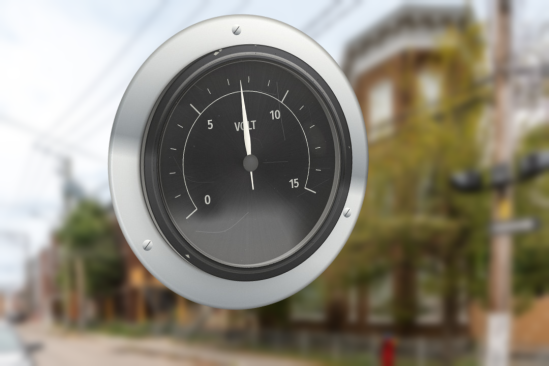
{"value": 7.5, "unit": "V"}
